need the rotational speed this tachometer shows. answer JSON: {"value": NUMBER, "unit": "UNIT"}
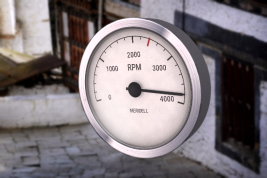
{"value": 3800, "unit": "rpm"}
